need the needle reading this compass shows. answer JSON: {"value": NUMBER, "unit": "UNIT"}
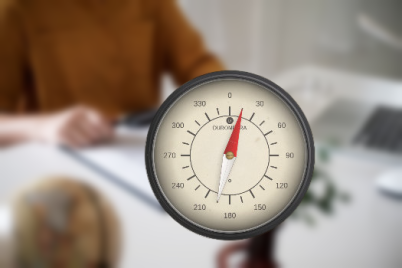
{"value": 15, "unit": "°"}
